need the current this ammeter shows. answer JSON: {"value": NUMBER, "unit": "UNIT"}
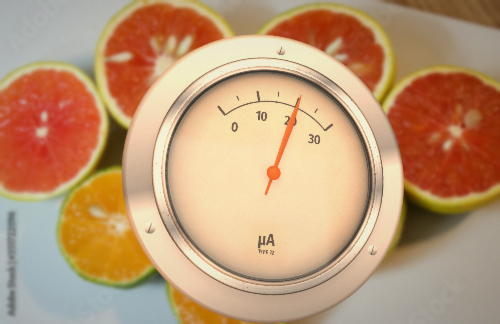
{"value": 20, "unit": "µA"}
